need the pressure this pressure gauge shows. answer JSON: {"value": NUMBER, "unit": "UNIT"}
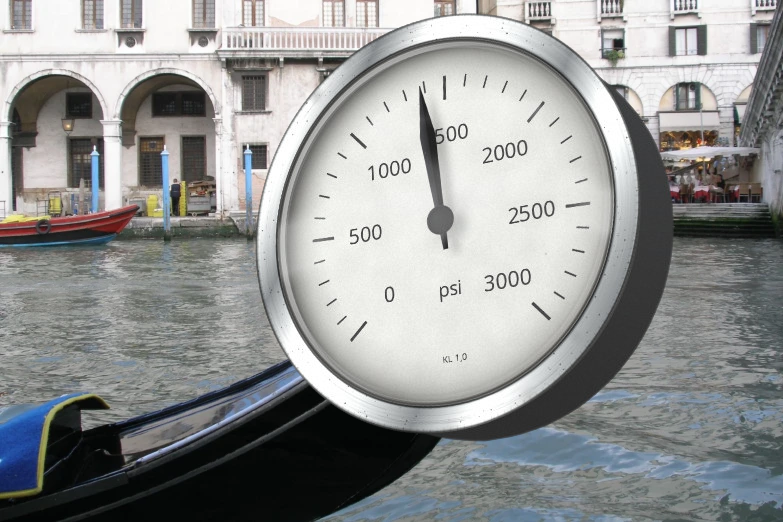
{"value": 1400, "unit": "psi"}
